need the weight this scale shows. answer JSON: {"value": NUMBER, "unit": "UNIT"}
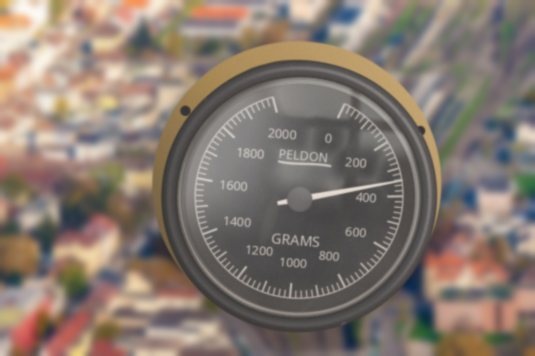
{"value": 340, "unit": "g"}
